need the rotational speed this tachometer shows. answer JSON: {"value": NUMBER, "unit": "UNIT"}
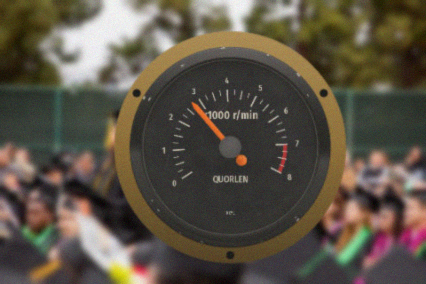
{"value": 2750, "unit": "rpm"}
